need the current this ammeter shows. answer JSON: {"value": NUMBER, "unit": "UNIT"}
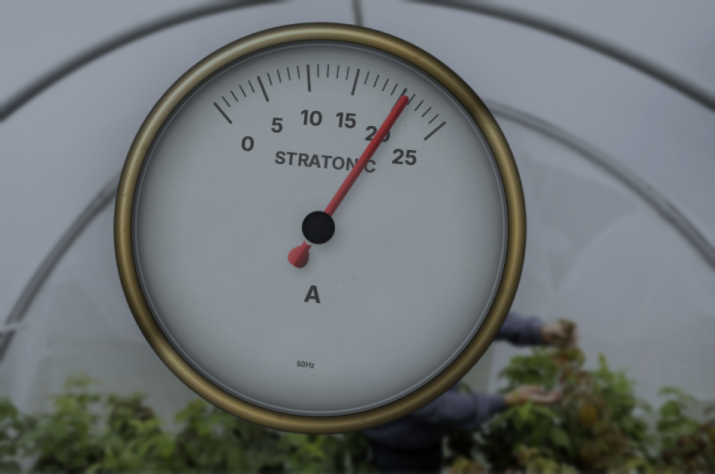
{"value": 20.5, "unit": "A"}
